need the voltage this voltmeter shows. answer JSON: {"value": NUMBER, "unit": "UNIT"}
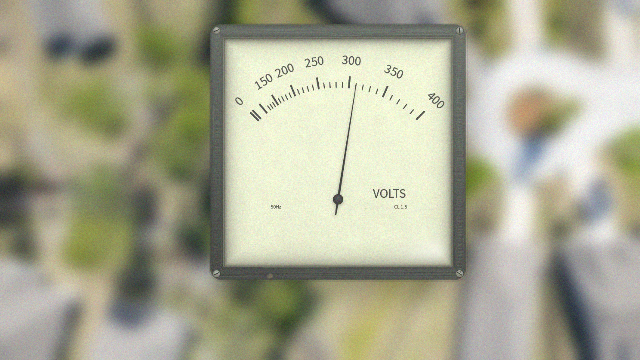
{"value": 310, "unit": "V"}
